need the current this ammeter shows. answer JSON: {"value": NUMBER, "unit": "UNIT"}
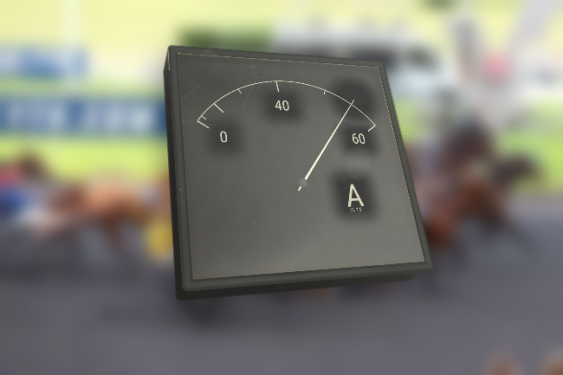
{"value": 55, "unit": "A"}
